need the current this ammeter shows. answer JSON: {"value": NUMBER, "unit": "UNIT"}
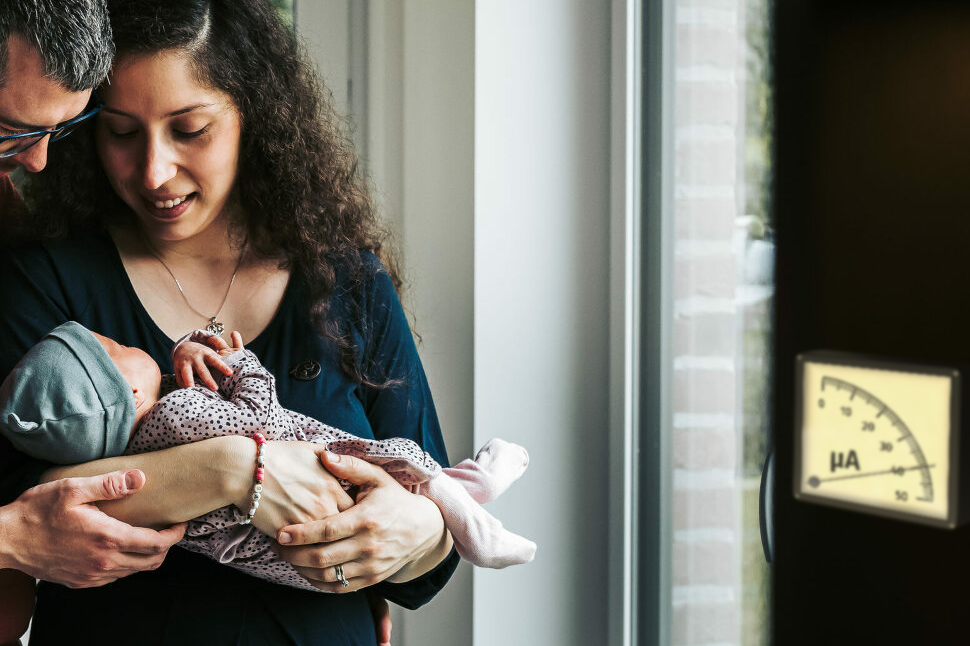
{"value": 40, "unit": "µA"}
